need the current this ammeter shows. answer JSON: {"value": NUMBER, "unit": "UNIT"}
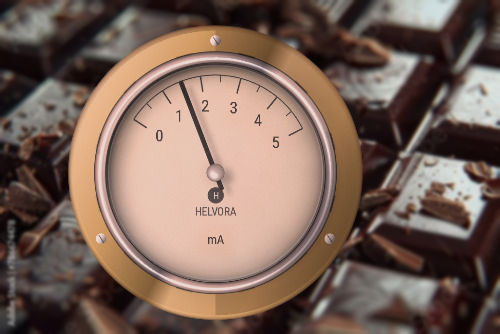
{"value": 1.5, "unit": "mA"}
